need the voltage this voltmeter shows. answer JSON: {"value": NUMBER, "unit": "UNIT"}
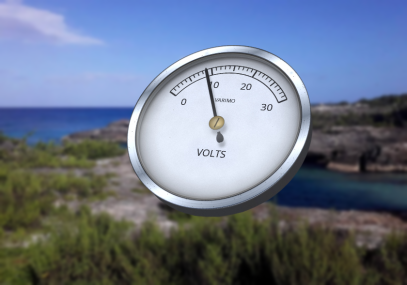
{"value": 9, "unit": "V"}
